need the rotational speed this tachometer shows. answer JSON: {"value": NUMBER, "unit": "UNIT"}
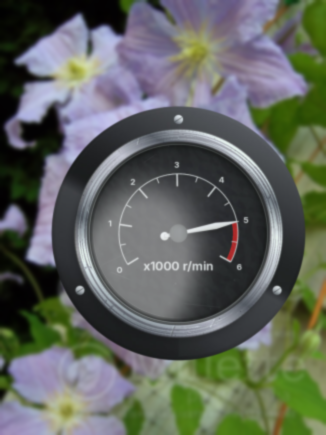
{"value": 5000, "unit": "rpm"}
